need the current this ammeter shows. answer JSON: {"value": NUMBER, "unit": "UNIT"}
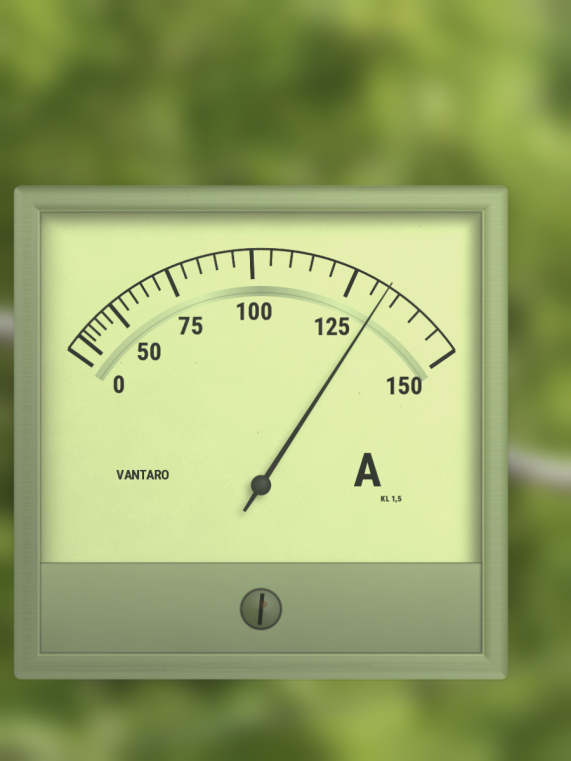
{"value": 132.5, "unit": "A"}
